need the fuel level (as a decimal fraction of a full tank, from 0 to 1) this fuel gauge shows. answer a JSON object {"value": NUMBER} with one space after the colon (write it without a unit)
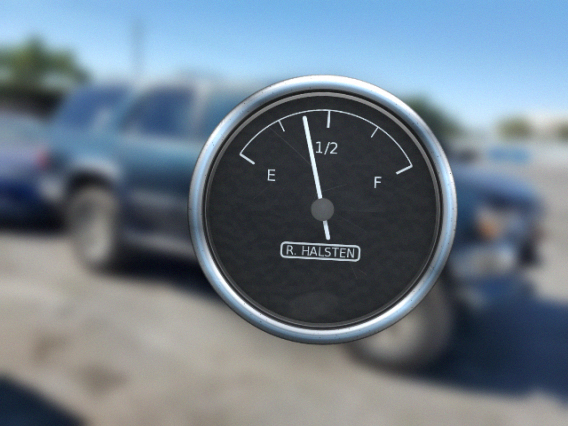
{"value": 0.375}
